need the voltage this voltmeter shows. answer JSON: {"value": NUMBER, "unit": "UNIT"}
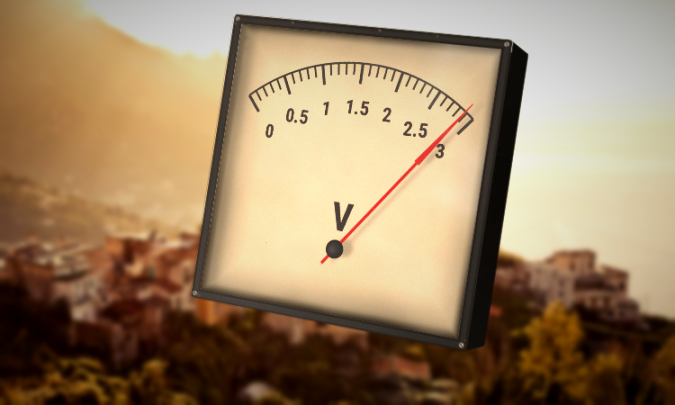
{"value": 2.9, "unit": "V"}
